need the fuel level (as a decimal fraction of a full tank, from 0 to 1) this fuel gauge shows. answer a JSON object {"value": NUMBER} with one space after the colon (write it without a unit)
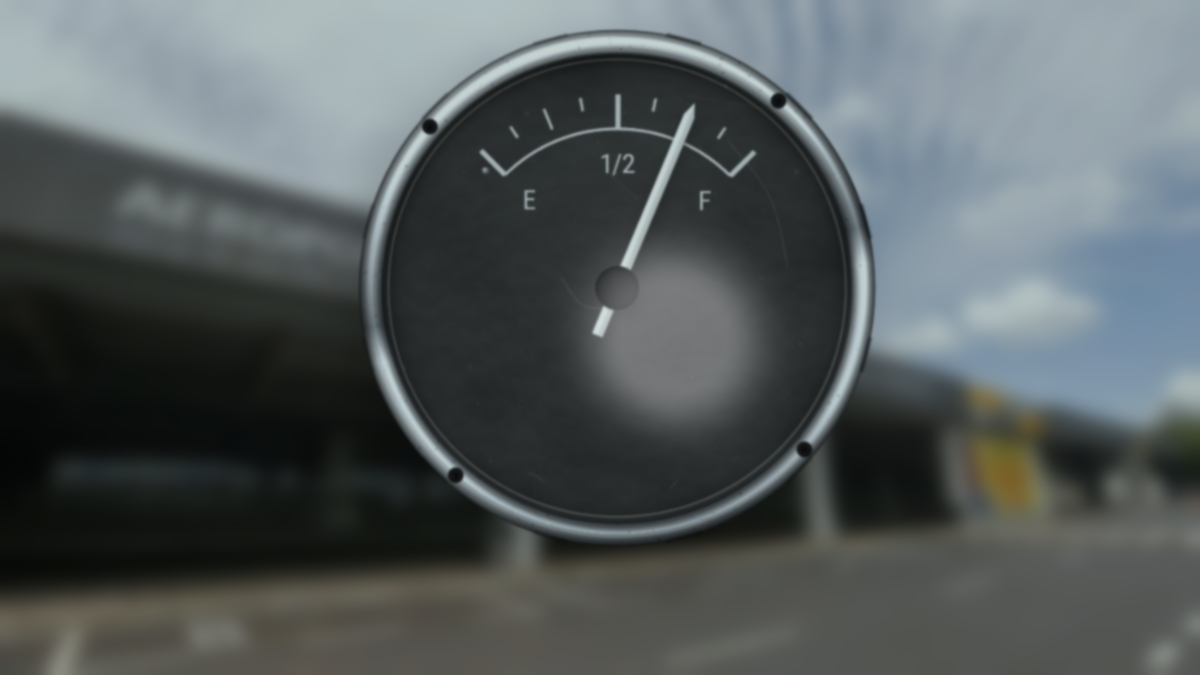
{"value": 0.75}
